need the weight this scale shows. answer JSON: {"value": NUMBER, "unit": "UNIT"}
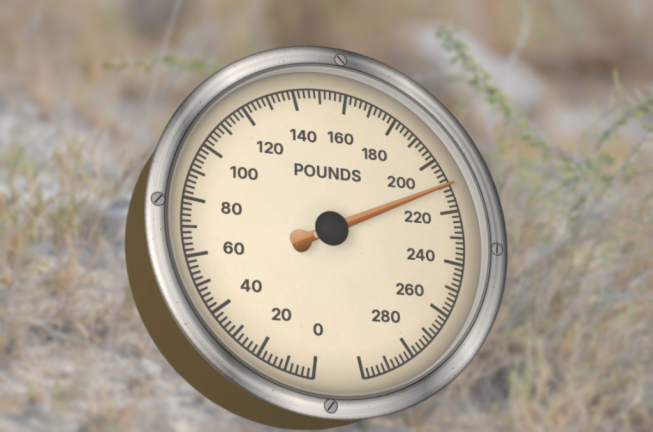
{"value": 210, "unit": "lb"}
